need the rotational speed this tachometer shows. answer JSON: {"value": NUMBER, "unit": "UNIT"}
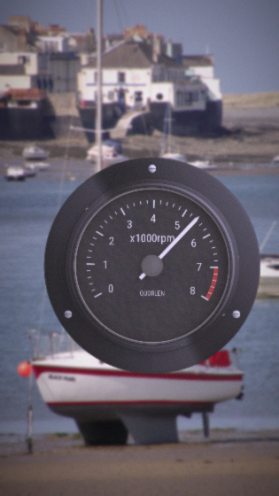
{"value": 5400, "unit": "rpm"}
